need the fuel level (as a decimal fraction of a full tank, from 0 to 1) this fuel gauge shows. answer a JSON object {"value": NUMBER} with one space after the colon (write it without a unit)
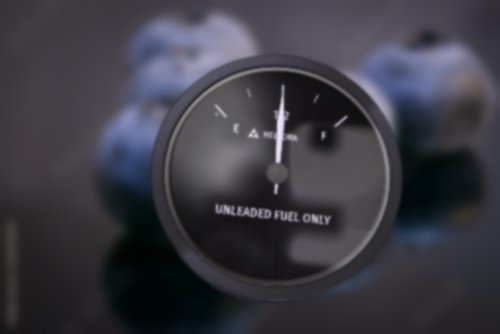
{"value": 0.5}
